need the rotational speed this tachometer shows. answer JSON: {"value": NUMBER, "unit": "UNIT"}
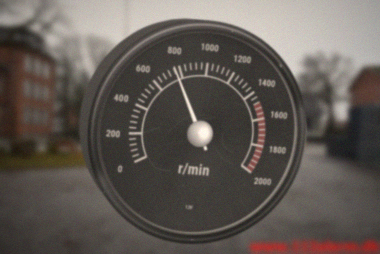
{"value": 760, "unit": "rpm"}
